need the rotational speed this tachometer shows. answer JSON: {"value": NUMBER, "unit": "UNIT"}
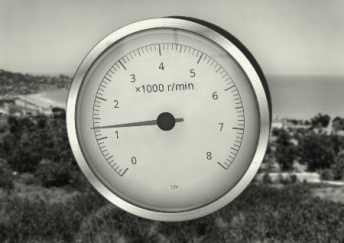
{"value": 1300, "unit": "rpm"}
